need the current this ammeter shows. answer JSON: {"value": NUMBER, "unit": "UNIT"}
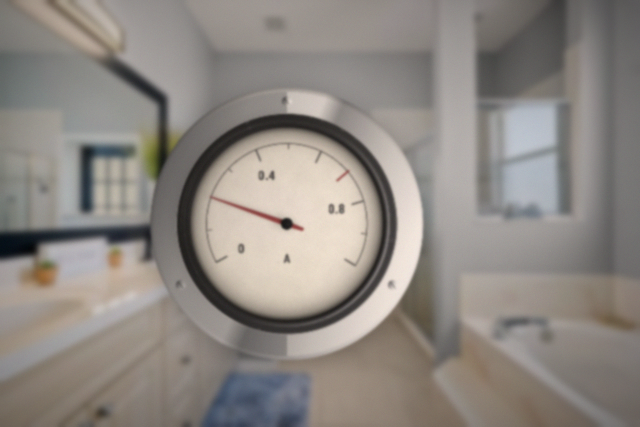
{"value": 0.2, "unit": "A"}
